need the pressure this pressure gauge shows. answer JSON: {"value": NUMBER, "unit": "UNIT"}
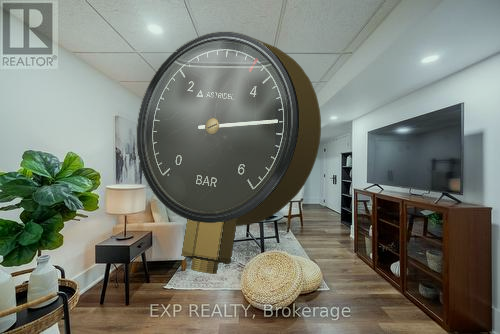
{"value": 4.8, "unit": "bar"}
